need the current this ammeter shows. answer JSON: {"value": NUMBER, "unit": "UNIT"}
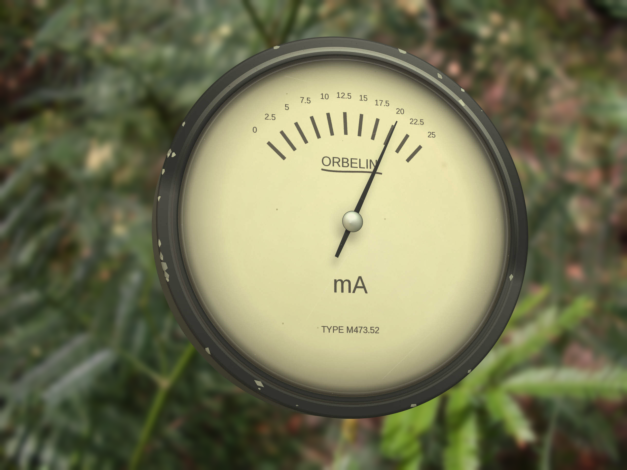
{"value": 20, "unit": "mA"}
